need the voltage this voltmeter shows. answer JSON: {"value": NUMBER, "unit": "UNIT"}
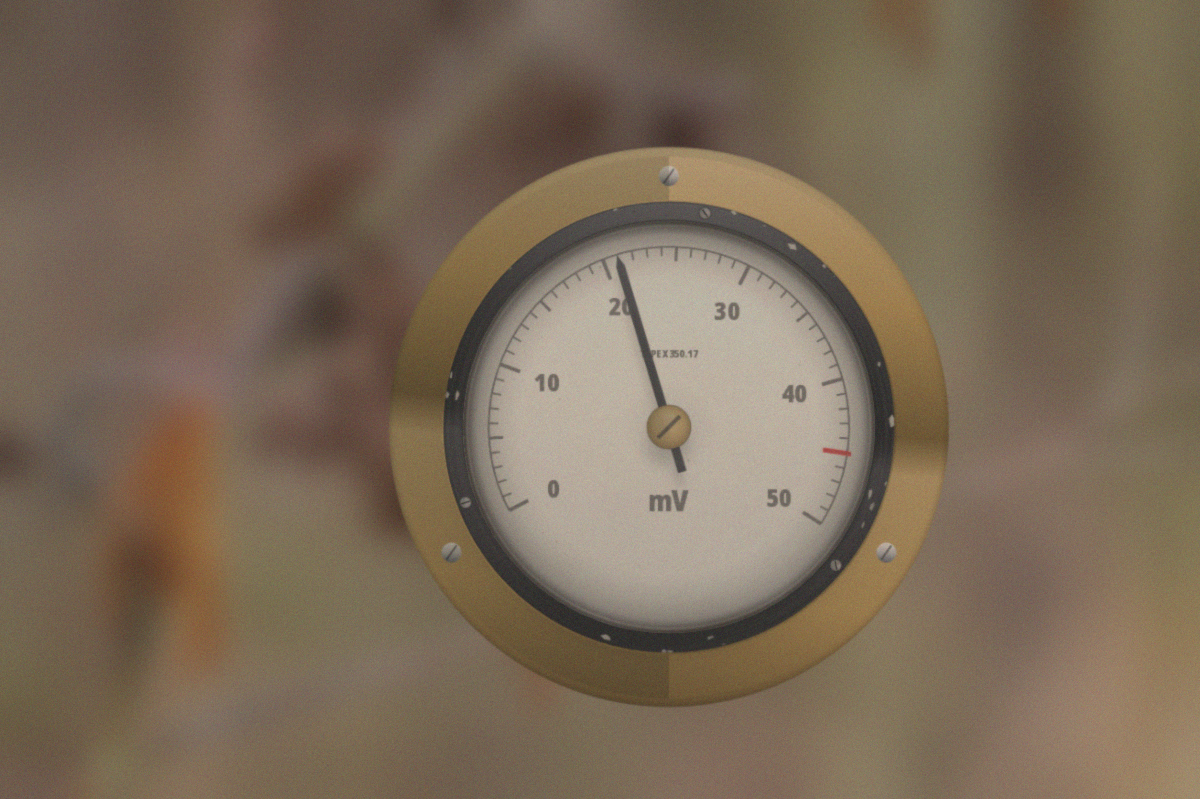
{"value": 21, "unit": "mV"}
